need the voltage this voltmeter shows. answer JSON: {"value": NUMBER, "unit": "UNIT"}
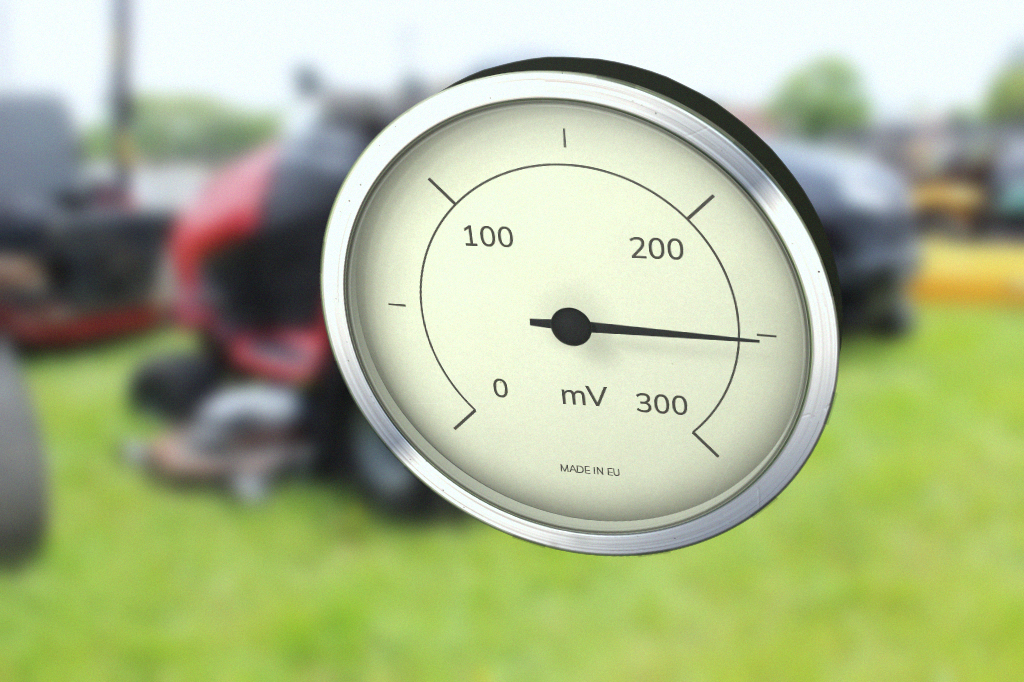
{"value": 250, "unit": "mV"}
